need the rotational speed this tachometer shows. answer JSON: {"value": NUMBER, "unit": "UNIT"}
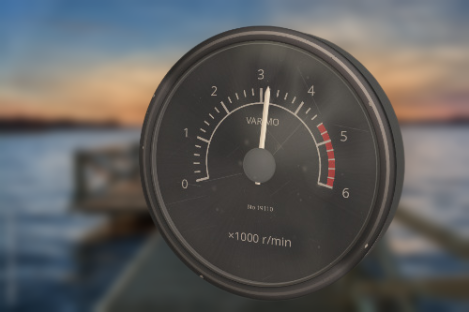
{"value": 3200, "unit": "rpm"}
